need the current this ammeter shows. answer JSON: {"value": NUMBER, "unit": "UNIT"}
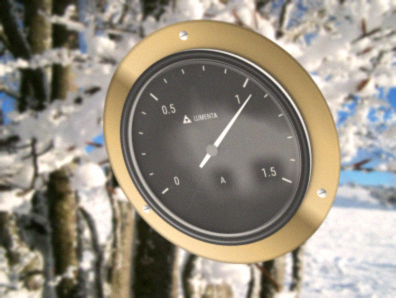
{"value": 1.05, "unit": "A"}
